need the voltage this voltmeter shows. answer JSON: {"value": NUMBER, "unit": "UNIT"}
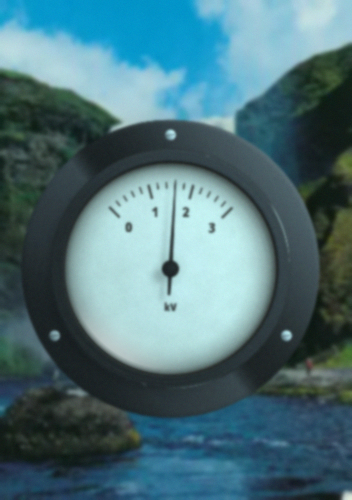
{"value": 1.6, "unit": "kV"}
